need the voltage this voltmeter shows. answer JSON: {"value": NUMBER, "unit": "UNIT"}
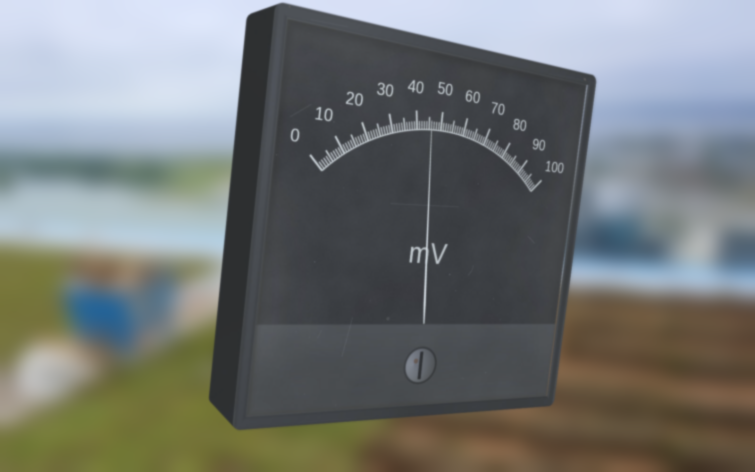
{"value": 45, "unit": "mV"}
